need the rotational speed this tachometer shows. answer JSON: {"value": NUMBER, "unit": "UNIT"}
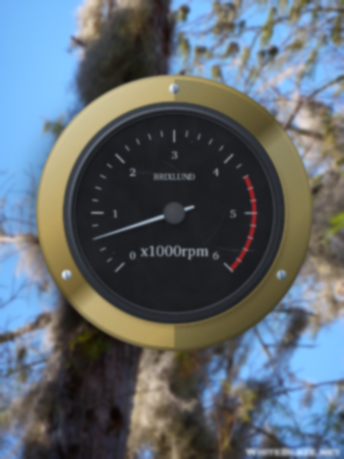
{"value": 600, "unit": "rpm"}
